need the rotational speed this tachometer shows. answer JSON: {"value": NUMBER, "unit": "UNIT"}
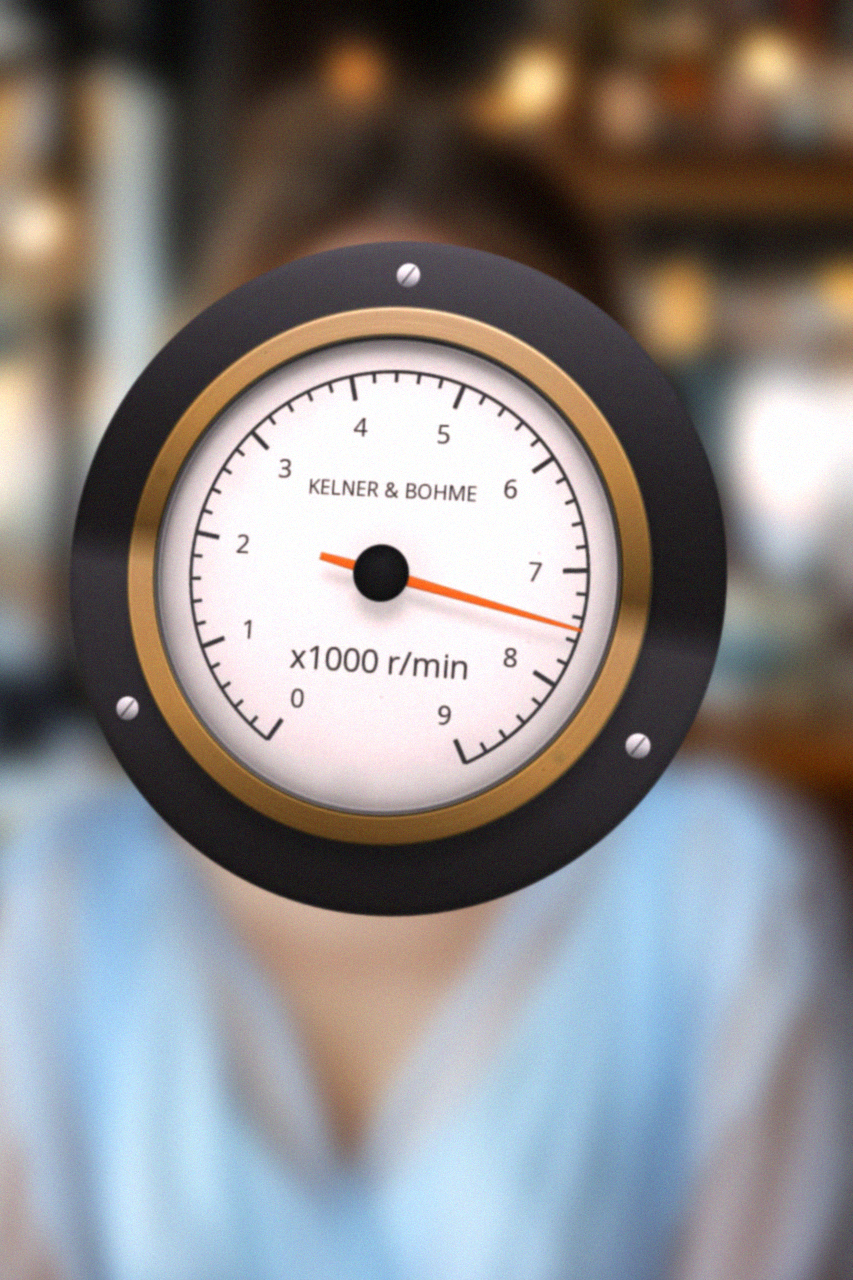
{"value": 7500, "unit": "rpm"}
